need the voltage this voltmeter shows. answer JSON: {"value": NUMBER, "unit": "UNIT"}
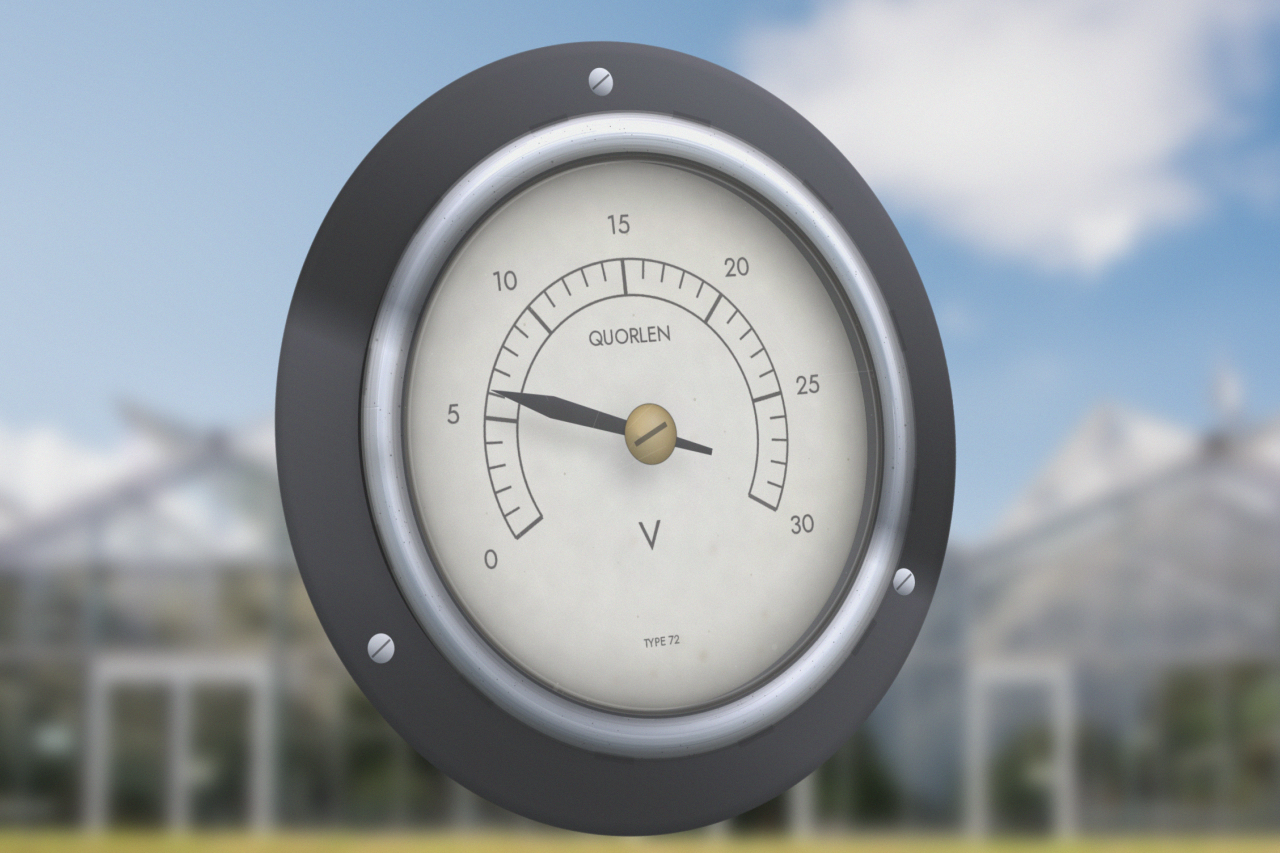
{"value": 6, "unit": "V"}
